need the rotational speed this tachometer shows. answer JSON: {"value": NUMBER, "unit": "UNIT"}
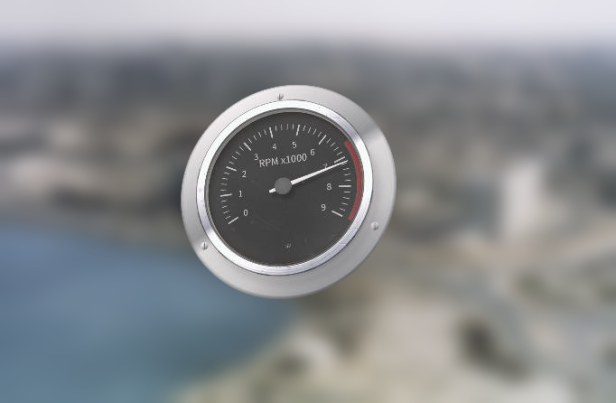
{"value": 7200, "unit": "rpm"}
